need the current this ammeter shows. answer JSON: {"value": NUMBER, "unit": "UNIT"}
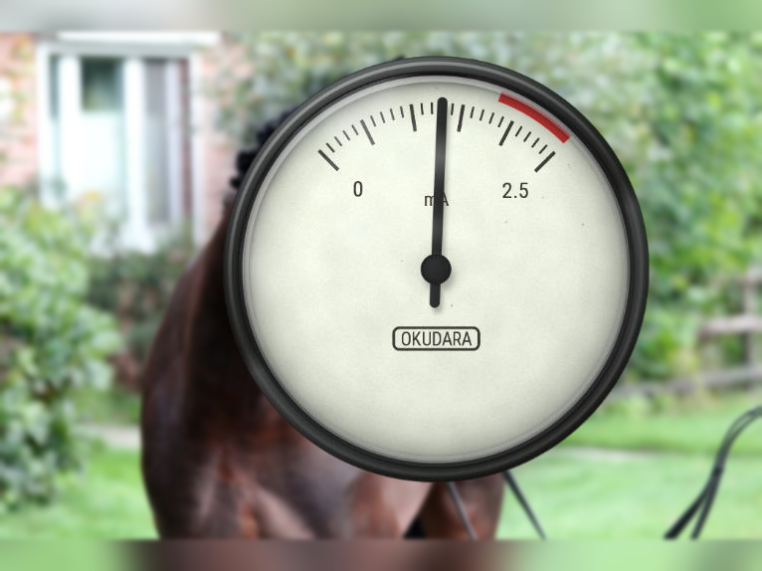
{"value": 1.3, "unit": "mA"}
